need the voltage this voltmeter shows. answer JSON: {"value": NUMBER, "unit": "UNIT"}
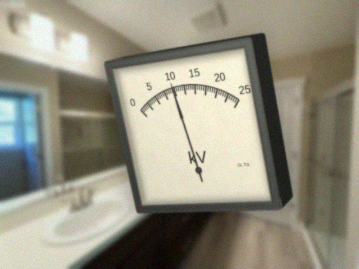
{"value": 10, "unit": "kV"}
